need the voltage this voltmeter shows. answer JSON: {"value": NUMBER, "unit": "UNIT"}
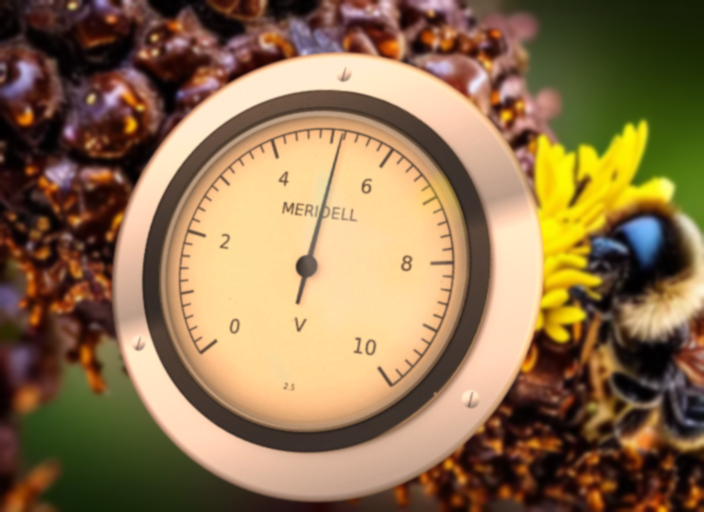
{"value": 5.2, "unit": "V"}
